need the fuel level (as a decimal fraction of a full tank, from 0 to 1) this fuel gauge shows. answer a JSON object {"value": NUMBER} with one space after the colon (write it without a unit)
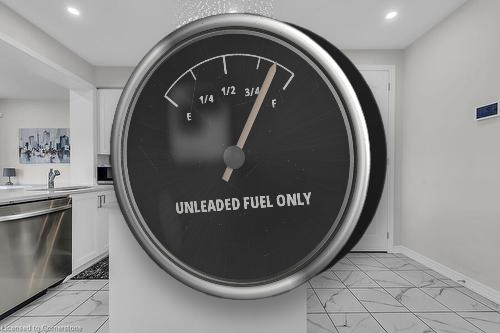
{"value": 0.875}
